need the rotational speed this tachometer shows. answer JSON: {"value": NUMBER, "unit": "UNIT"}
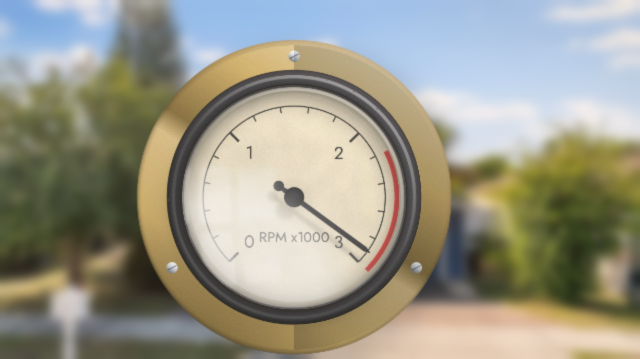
{"value": 2900, "unit": "rpm"}
